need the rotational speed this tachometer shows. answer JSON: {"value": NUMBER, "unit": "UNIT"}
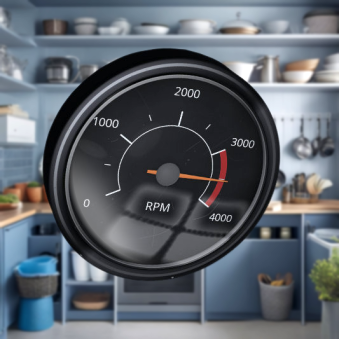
{"value": 3500, "unit": "rpm"}
